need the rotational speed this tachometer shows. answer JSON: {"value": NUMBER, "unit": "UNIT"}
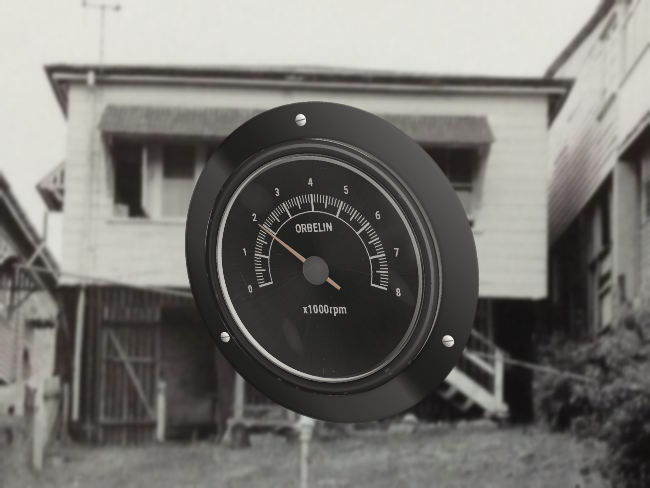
{"value": 2000, "unit": "rpm"}
